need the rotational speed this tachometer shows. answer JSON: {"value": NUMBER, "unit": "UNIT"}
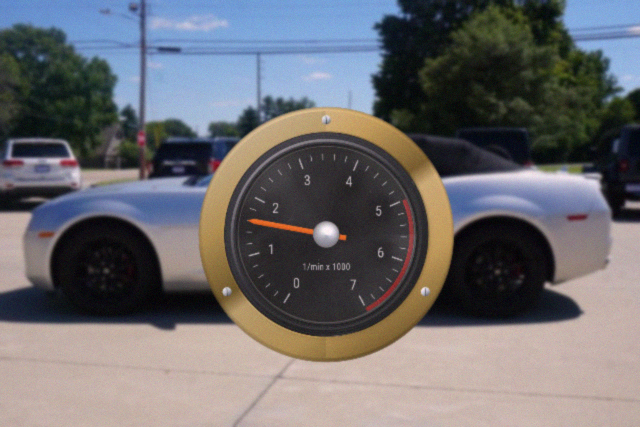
{"value": 1600, "unit": "rpm"}
